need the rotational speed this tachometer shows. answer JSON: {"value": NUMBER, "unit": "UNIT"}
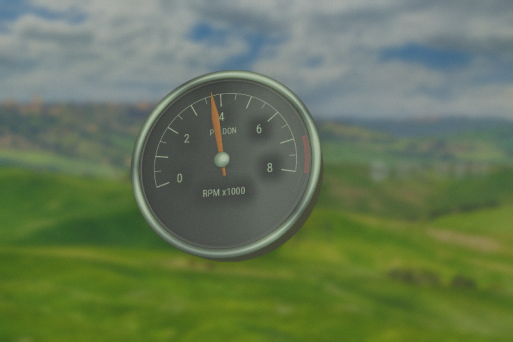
{"value": 3750, "unit": "rpm"}
